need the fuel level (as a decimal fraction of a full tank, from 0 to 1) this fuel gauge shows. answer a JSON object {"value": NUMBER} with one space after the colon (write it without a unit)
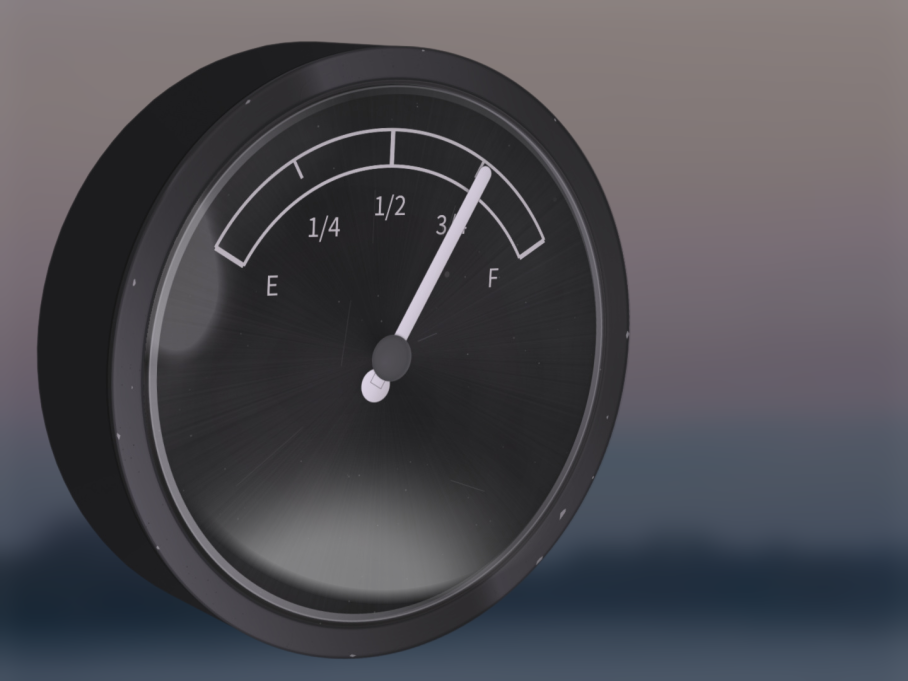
{"value": 0.75}
